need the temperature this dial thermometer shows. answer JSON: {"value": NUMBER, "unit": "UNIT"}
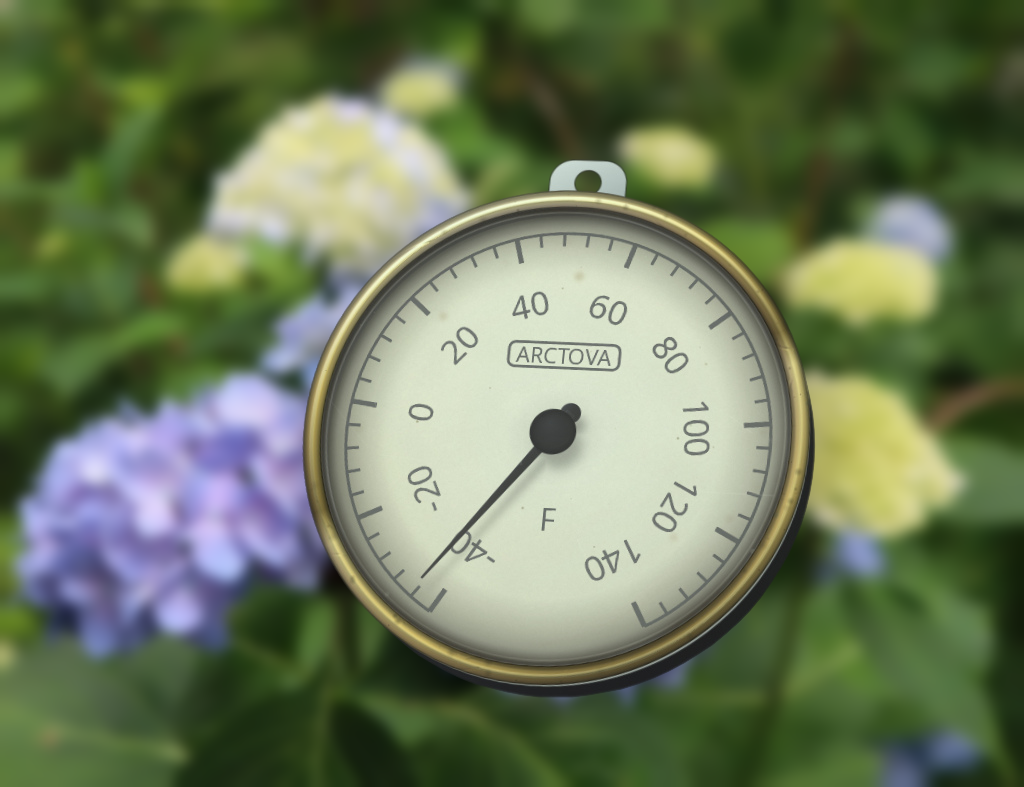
{"value": -36, "unit": "°F"}
